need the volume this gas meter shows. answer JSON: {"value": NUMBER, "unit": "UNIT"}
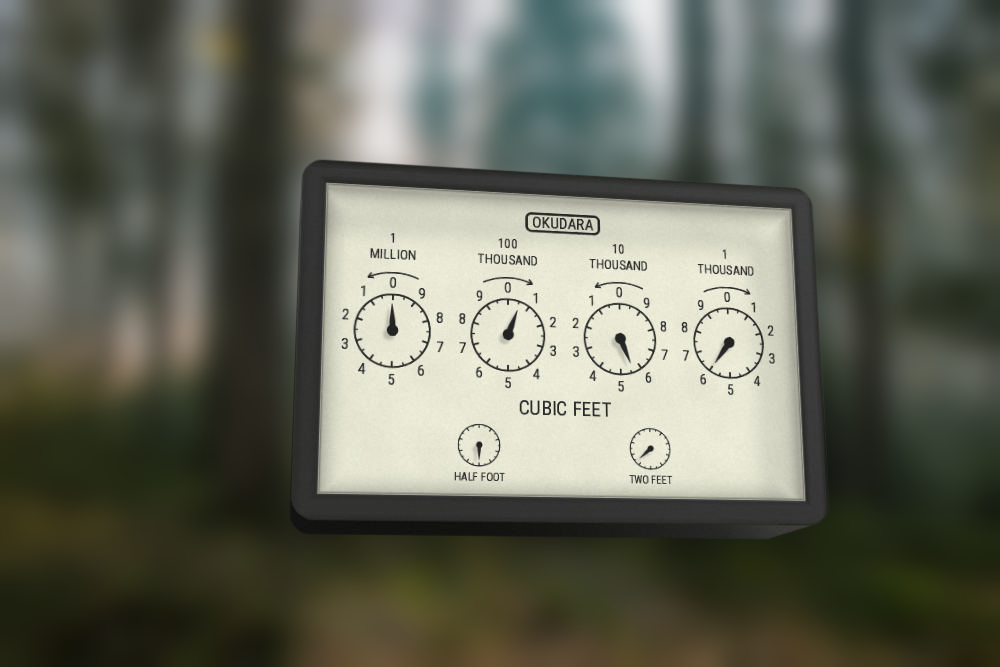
{"value": 5600, "unit": "ft³"}
